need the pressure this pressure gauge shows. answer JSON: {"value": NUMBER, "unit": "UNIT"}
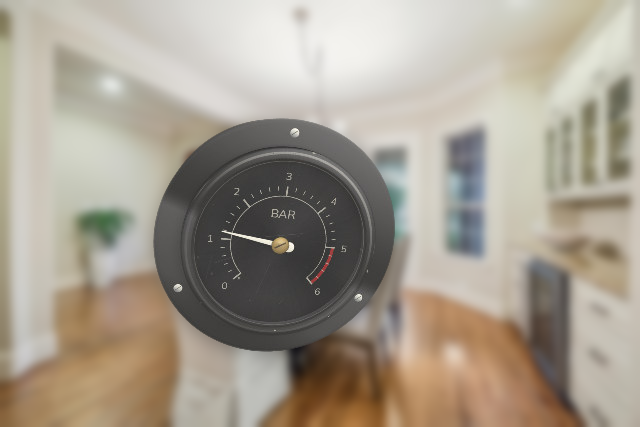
{"value": 1.2, "unit": "bar"}
